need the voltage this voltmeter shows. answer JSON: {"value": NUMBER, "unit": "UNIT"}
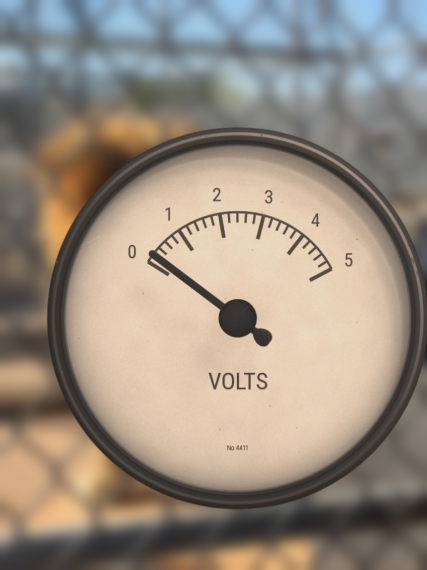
{"value": 0.2, "unit": "V"}
